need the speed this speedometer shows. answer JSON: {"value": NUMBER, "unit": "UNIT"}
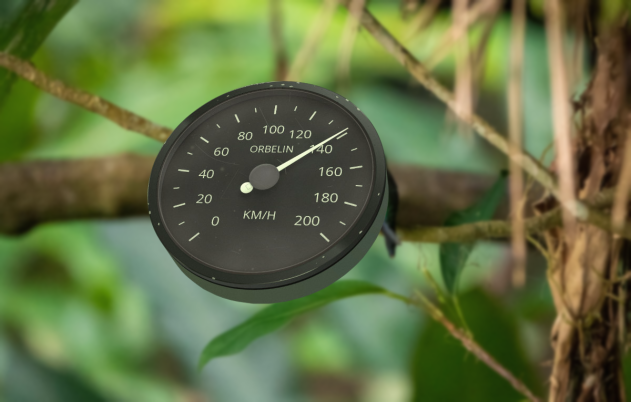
{"value": 140, "unit": "km/h"}
